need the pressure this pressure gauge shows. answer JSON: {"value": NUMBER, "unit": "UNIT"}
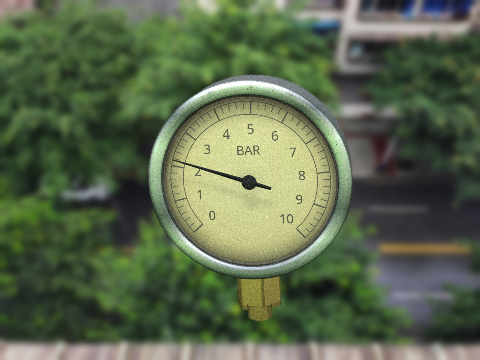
{"value": 2.2, "unit": "bar"}
